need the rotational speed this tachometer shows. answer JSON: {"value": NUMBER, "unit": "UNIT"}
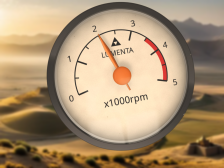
{"value": 2000, "unit": "rpm"}
